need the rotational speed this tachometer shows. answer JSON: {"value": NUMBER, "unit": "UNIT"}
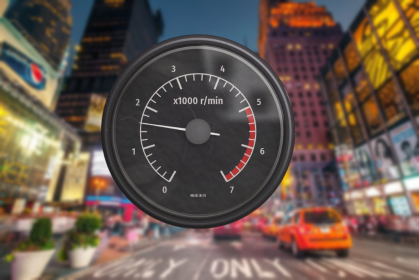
{"value": 1600, "unit": "rpm"}
